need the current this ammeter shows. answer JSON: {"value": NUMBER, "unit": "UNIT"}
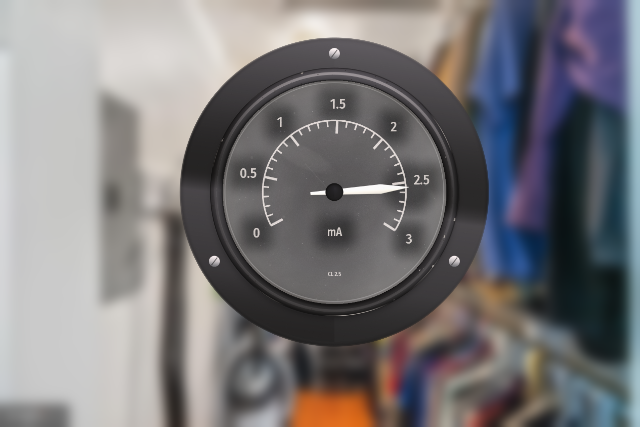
{"value": 2.55, "unit": "mA"}
